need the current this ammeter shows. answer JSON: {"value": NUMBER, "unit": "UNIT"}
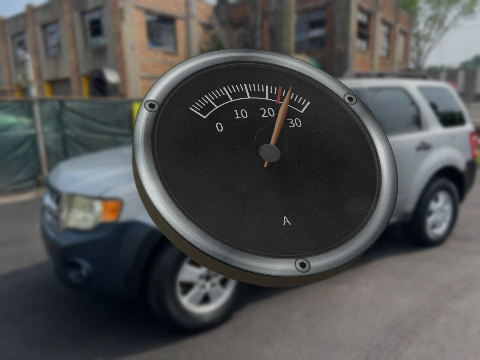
{"value": 25, "unit": "A"}
